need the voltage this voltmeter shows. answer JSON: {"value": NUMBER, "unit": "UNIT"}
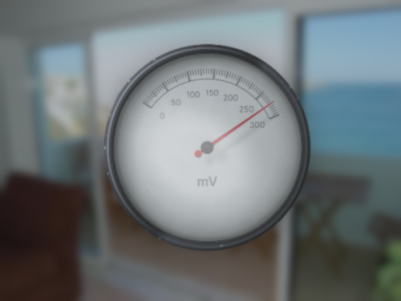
{"value": 275, "unit": "mV"}
